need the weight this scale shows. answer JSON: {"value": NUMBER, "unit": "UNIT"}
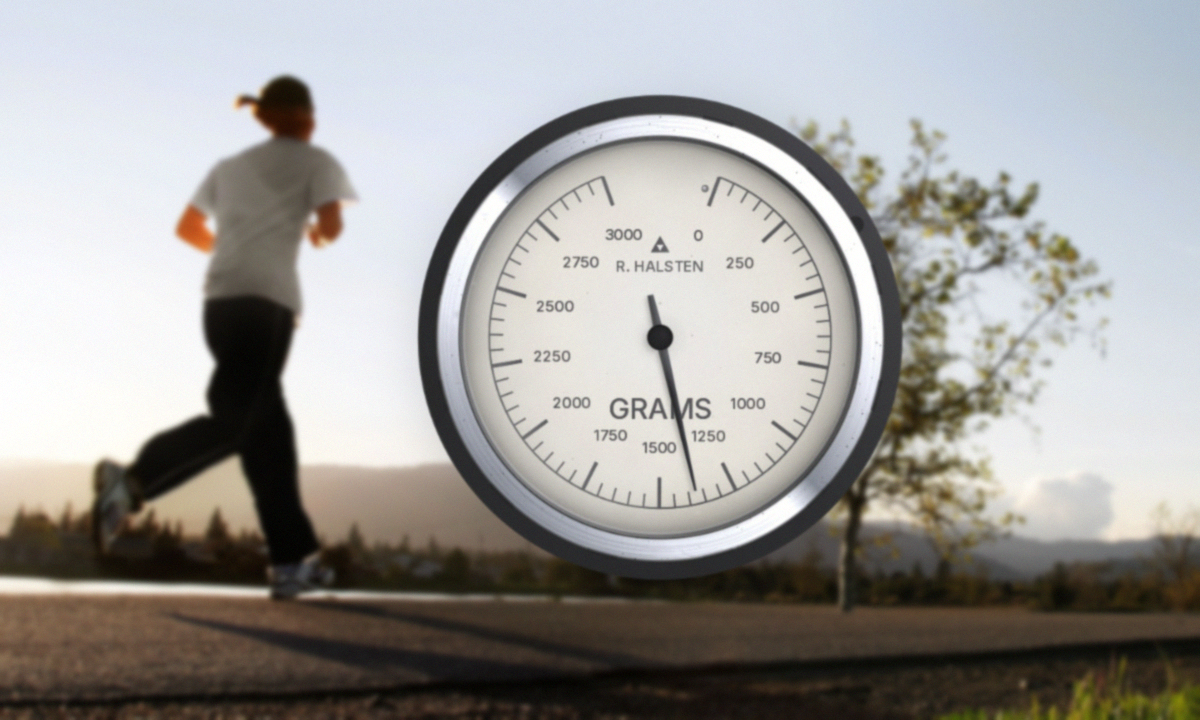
{"value": 1375, "unit": "g"}
